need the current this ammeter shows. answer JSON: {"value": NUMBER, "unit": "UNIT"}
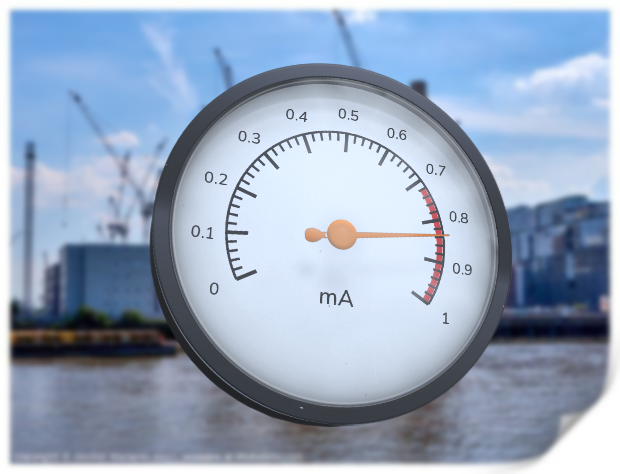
{"value": 0.84, "unit": "mA"}
